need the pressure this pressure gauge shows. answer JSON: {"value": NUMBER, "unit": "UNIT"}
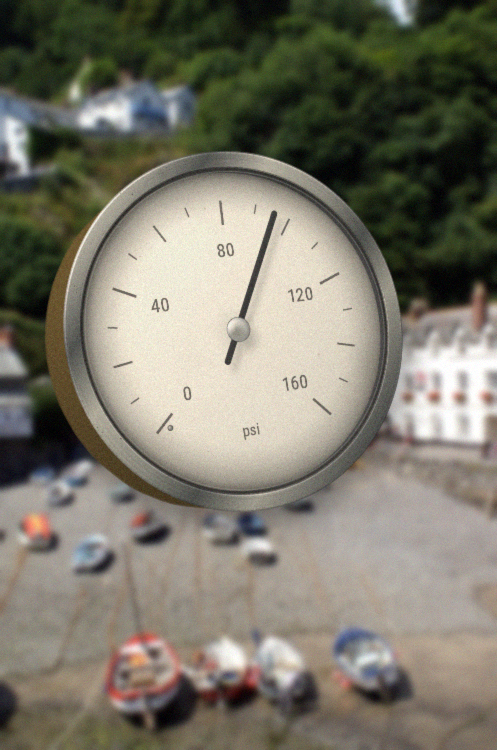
{"value": 95, "unit": "psi"}
